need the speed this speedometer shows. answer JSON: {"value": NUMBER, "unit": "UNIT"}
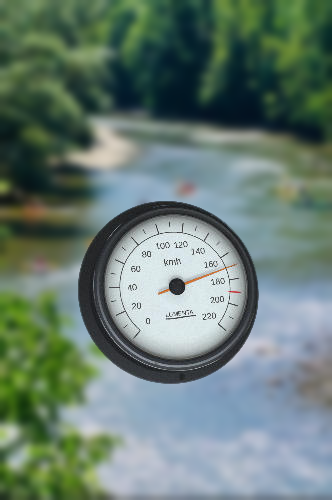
{"value": 170, "unit": "km/h"}
